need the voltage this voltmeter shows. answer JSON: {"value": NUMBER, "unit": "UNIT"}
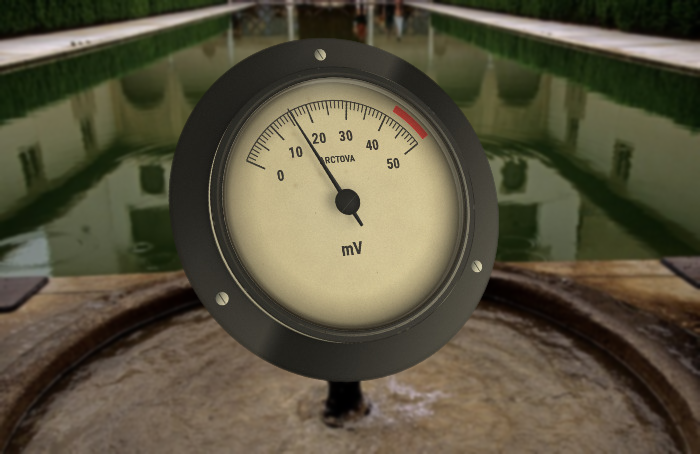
{"value": 15, "unit": "mV"}
